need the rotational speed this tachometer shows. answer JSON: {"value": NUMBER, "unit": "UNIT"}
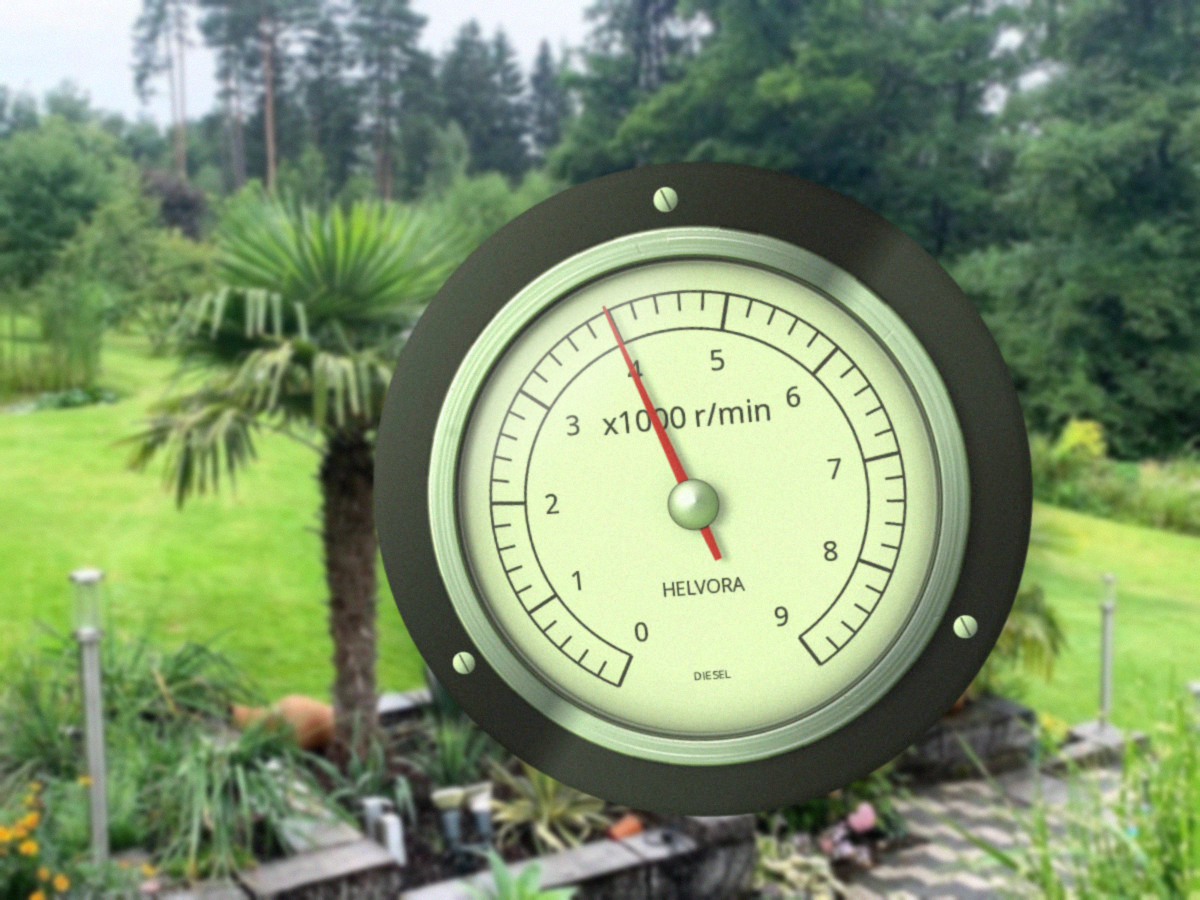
{"value": 4000, "unit": "rpm"}
